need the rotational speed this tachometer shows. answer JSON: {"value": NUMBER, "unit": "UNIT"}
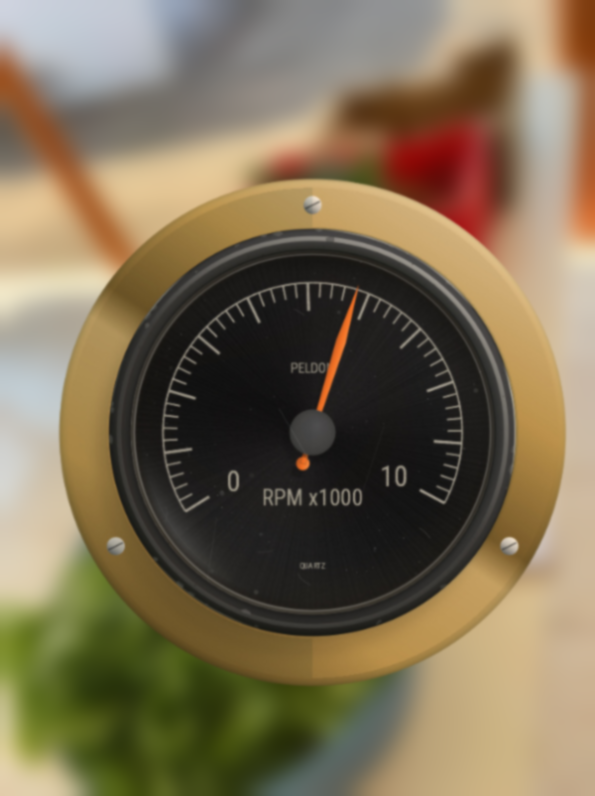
{"value": 5800, "unit": "rpm"}
